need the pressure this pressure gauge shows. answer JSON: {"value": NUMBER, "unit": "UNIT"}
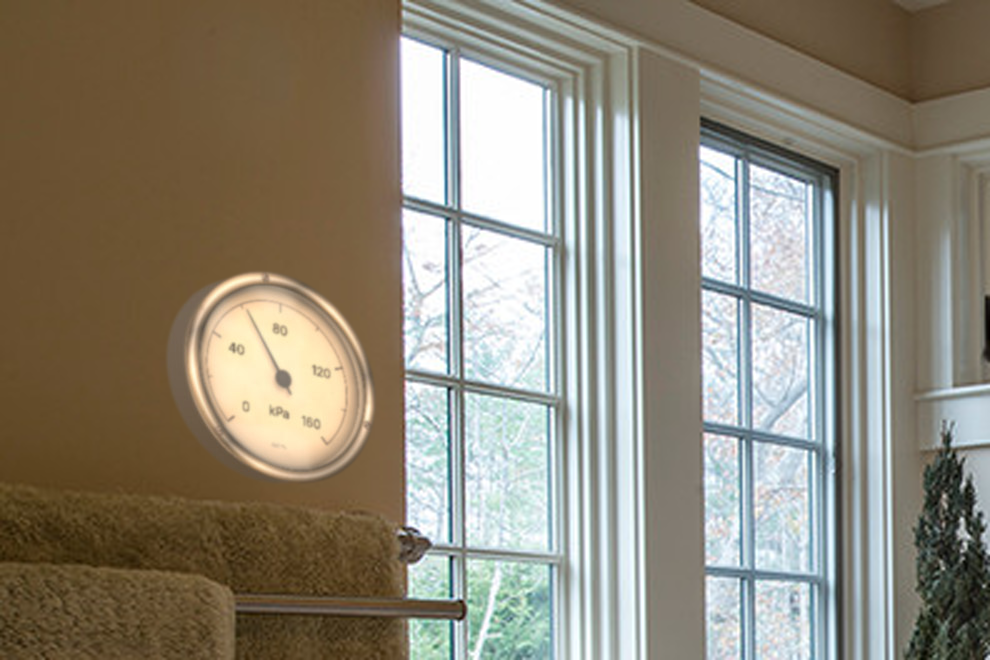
{"value": 60, "unit": "kPa"}
